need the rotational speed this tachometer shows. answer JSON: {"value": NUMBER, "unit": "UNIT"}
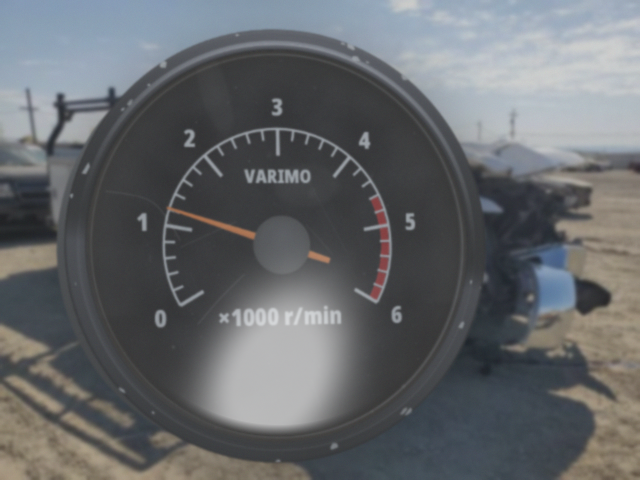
{"value": 1200, "unit": "rpm"}
